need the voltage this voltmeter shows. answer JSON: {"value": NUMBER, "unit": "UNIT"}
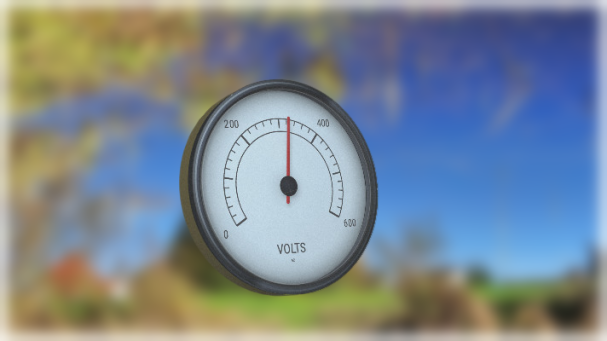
{"value": 320, "unit": "V"}
